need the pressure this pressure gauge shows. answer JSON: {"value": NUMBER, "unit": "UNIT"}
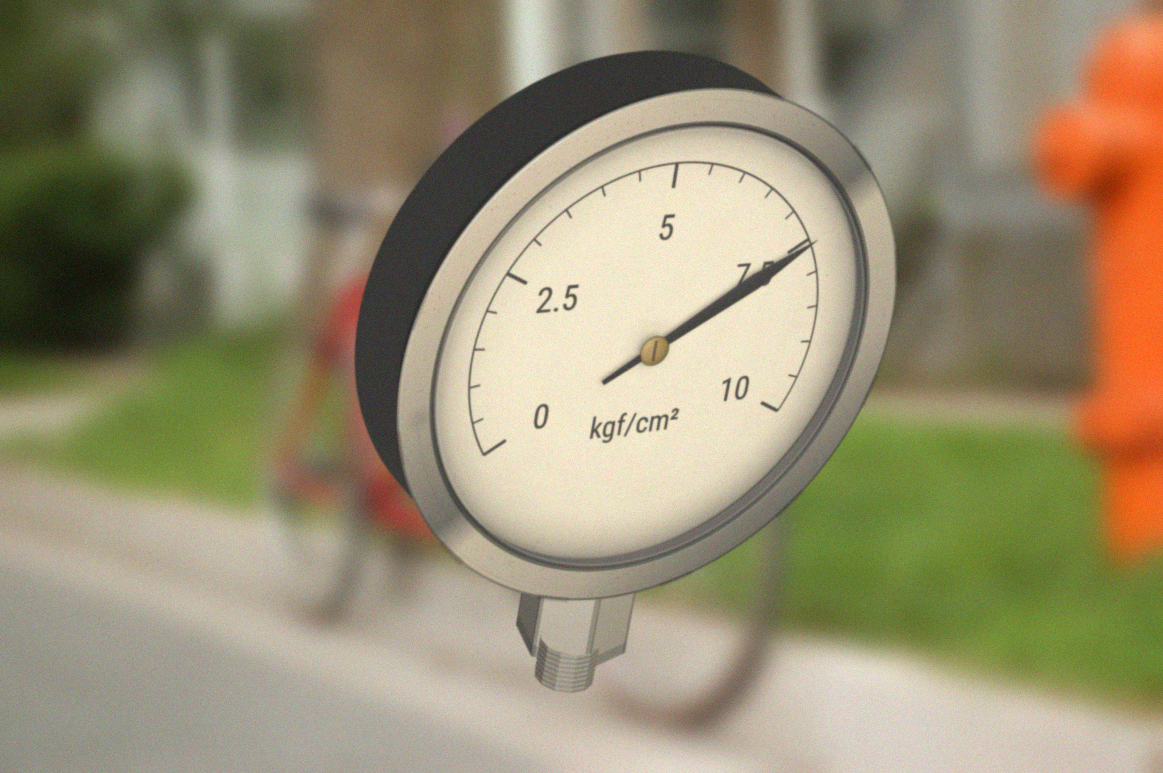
{"value": 7.5, "unit": "kg/cm²"}
